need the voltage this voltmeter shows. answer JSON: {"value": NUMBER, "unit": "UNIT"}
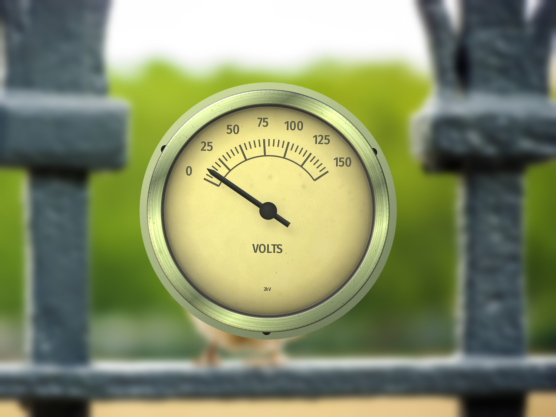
{"value": 10, "unit": "V"}
